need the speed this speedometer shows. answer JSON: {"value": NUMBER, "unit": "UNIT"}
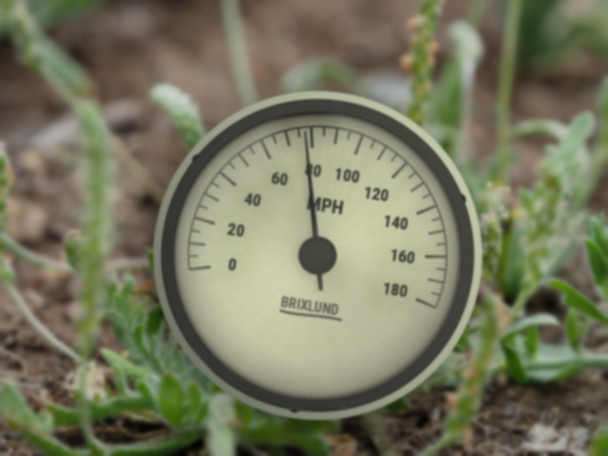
{"value": 77.5, "unit": "mph"}
